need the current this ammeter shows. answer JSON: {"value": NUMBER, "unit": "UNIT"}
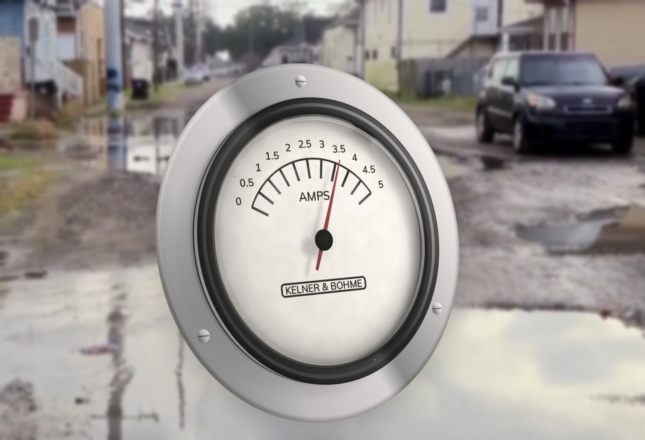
{"value": 3.5, "unit": "A"}
